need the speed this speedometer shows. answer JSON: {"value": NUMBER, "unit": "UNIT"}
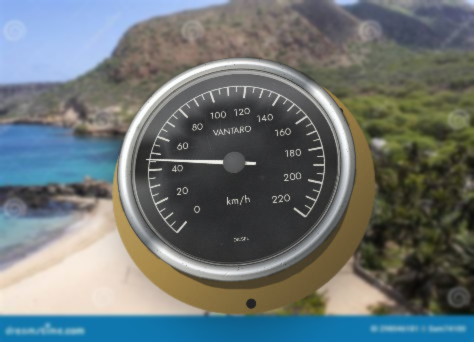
{"value": 45, "unit": "km/h"}
